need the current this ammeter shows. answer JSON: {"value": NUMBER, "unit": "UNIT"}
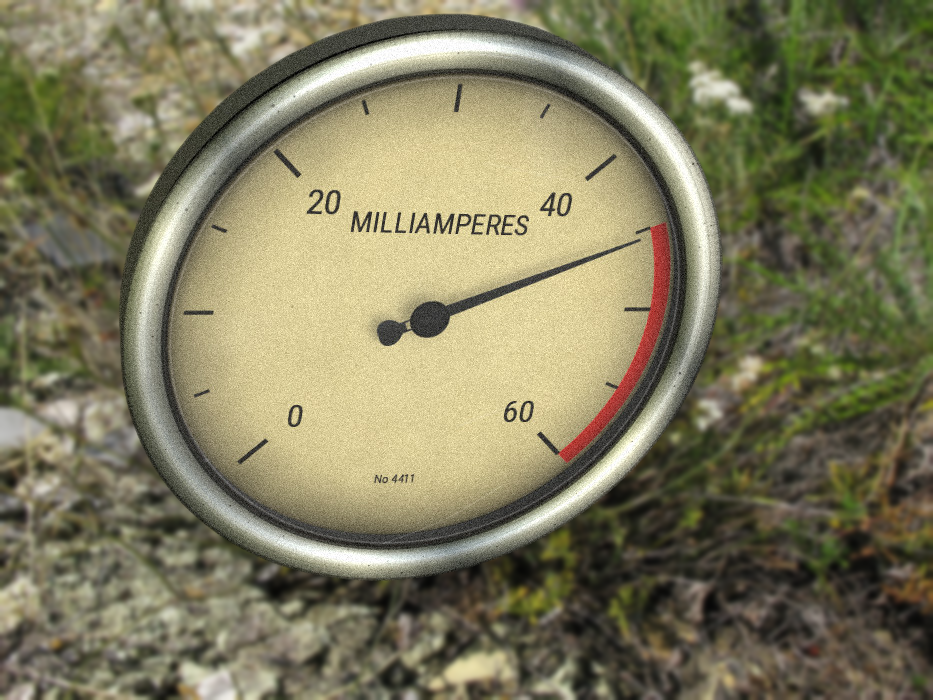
{"value": 45, "unit": "mA"}
